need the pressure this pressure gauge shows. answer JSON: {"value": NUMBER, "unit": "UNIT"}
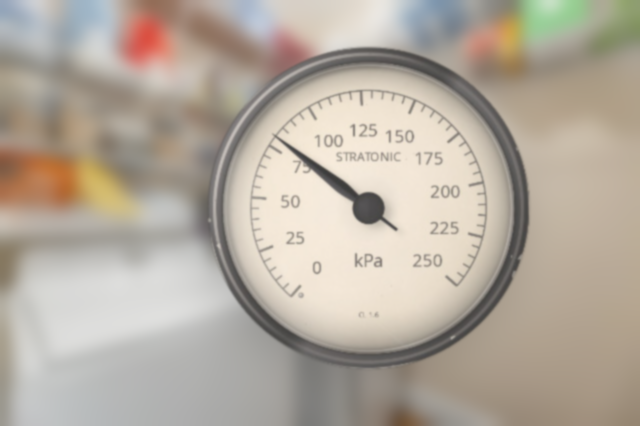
{"value": 80, "unit": "kPa"}
